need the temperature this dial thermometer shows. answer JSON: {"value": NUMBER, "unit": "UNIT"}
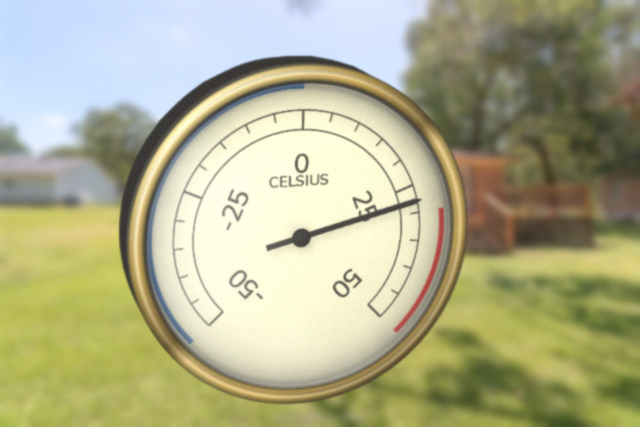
{"value": 27.5, "unit": "°C"}
